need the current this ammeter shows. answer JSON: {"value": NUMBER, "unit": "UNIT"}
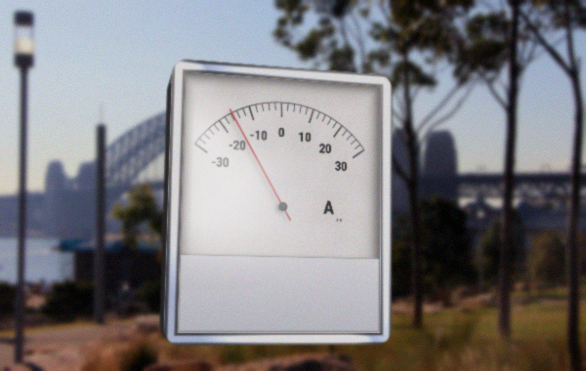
{"value": -16, "unit": "A"}
